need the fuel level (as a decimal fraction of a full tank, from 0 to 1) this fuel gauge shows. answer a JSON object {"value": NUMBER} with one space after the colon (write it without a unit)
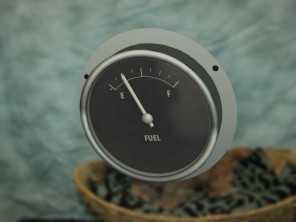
{"value": 0.25}
